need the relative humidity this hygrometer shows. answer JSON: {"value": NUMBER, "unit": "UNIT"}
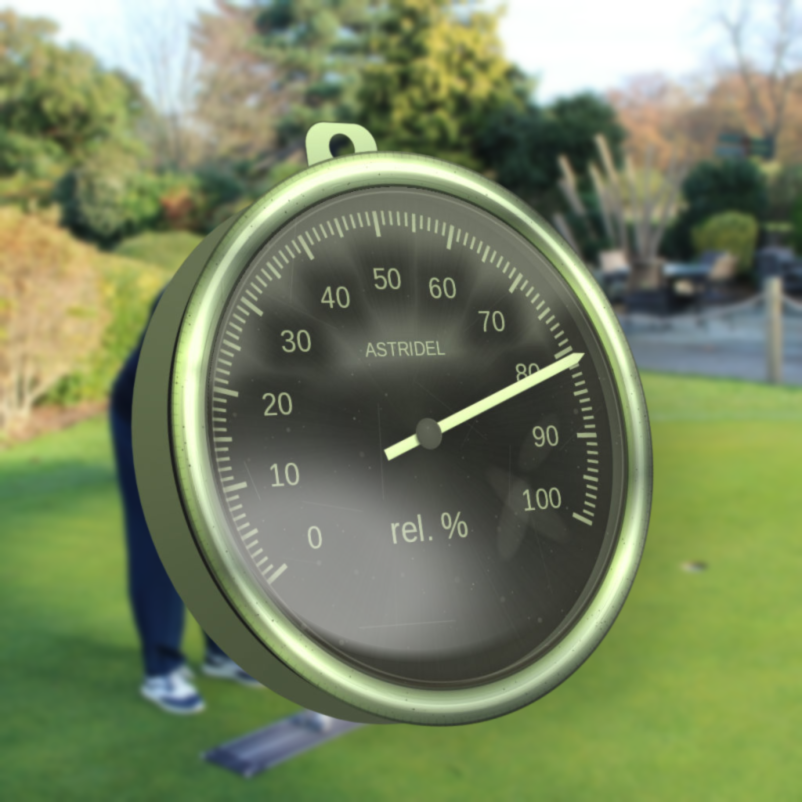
{"value": 81, "unit": "%"}
